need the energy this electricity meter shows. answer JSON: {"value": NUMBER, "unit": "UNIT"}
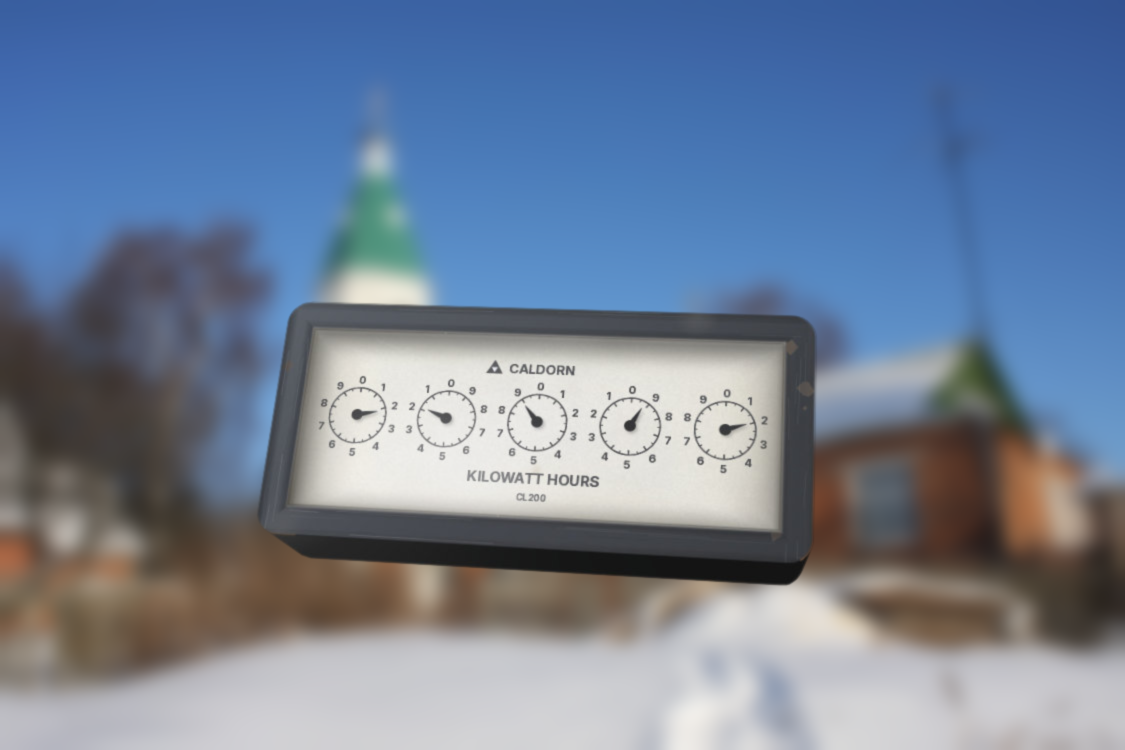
{"value": 21892, "unit": "kWh"}
